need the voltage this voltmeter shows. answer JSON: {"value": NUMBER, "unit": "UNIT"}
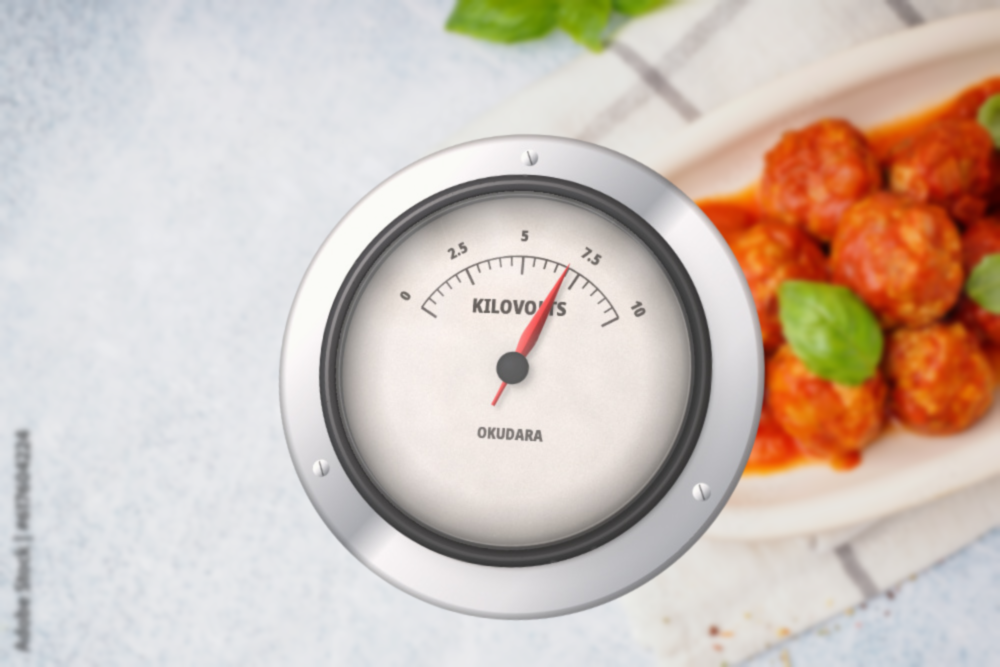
{"value": 7, "unit": "kV"}
